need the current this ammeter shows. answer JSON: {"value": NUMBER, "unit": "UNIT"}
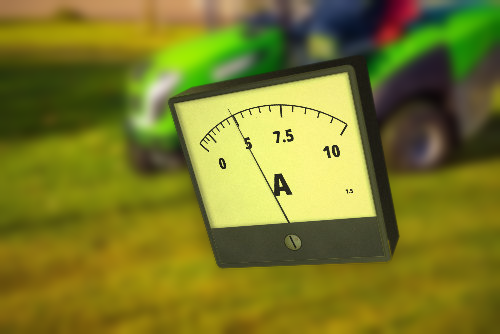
{"value": 5, "unit": "A"}
